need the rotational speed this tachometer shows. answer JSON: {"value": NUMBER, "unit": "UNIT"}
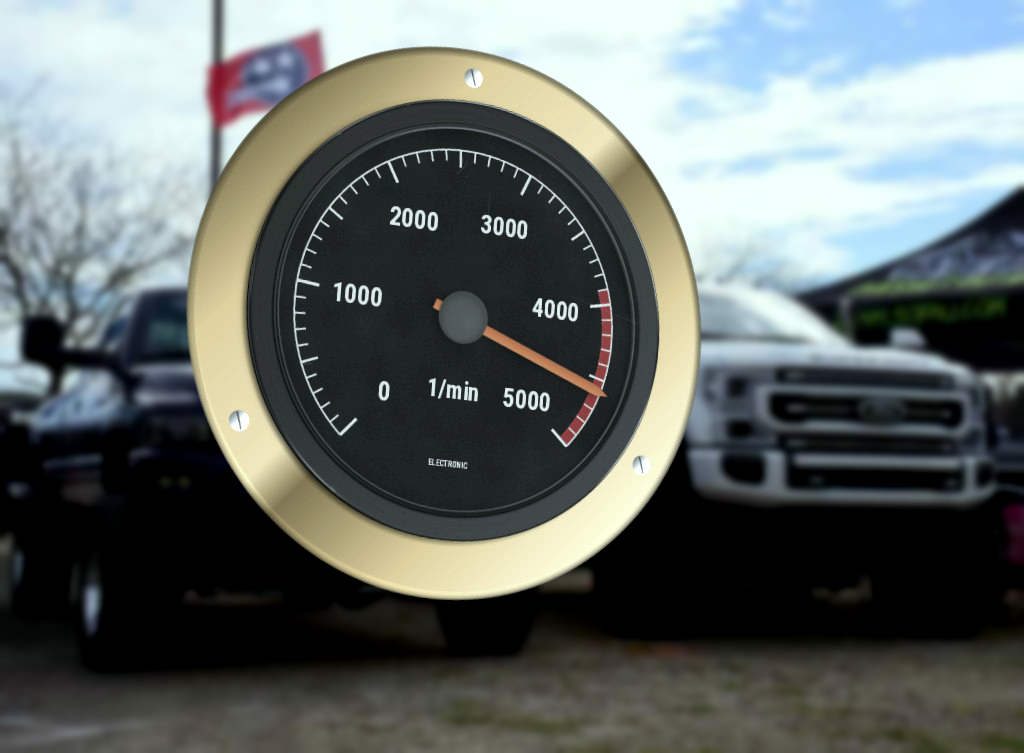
{"value": 4600, "unit": "rpm"}
